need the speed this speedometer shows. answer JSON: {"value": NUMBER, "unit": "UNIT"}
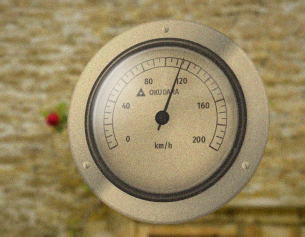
{"value": 115, "unit": "km/h"}
